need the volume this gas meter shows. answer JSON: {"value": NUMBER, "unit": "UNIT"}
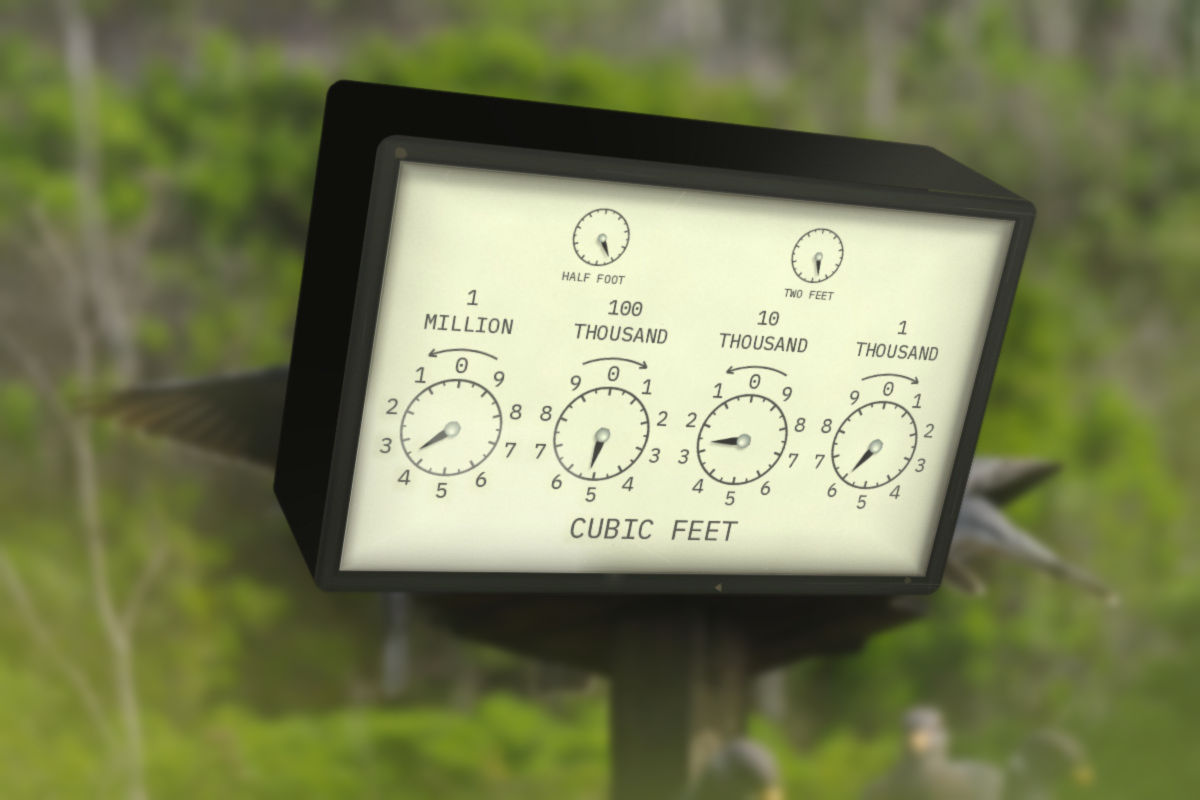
{"value": 352600, "unit": "ft³"}
